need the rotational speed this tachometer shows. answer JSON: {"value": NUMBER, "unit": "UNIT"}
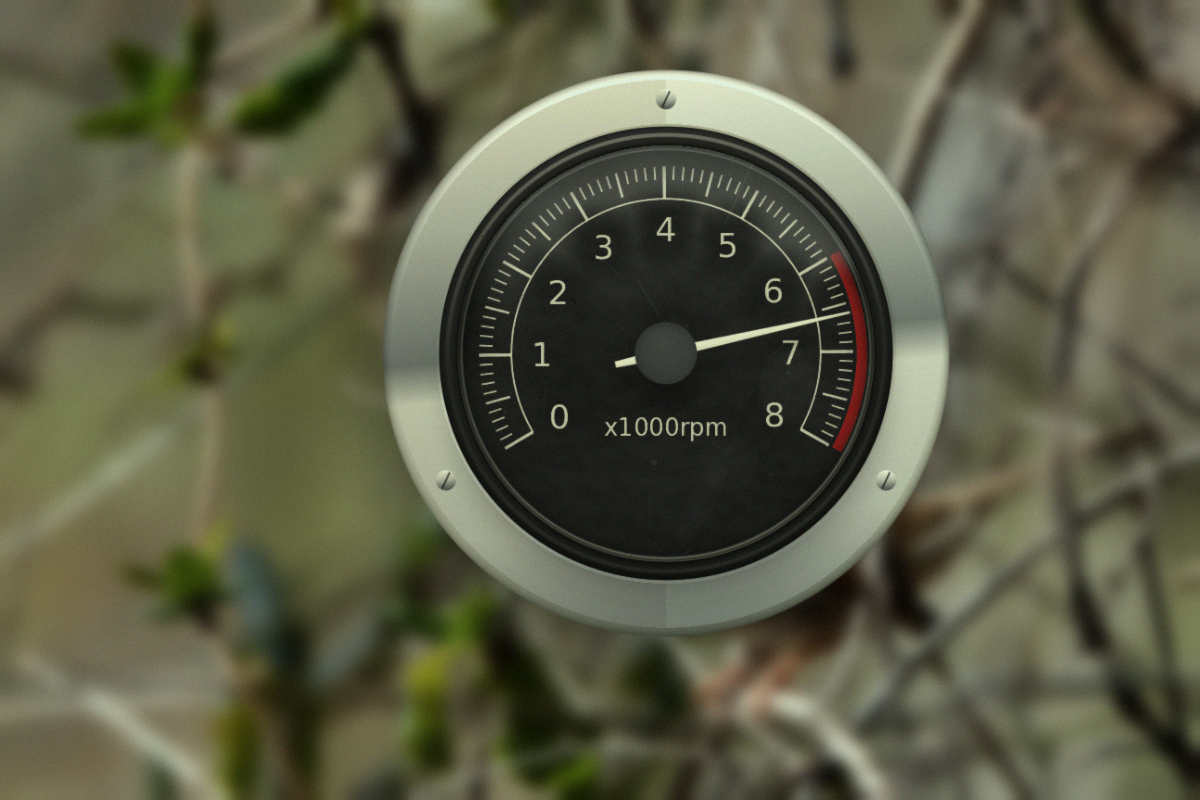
{"value": 6600, "unit": "rpm"}
